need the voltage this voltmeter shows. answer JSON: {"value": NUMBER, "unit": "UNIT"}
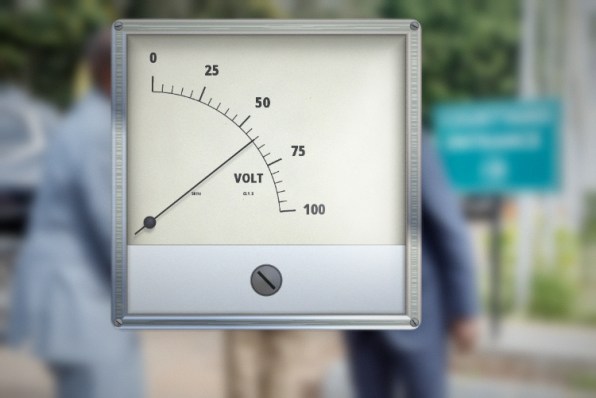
{"value": 60, "unit": "V"}
